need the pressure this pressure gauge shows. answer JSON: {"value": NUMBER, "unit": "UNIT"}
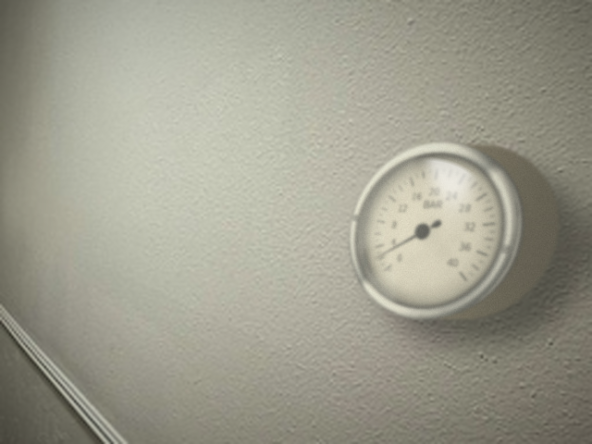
{"value": 2, "unit": "bar"}
